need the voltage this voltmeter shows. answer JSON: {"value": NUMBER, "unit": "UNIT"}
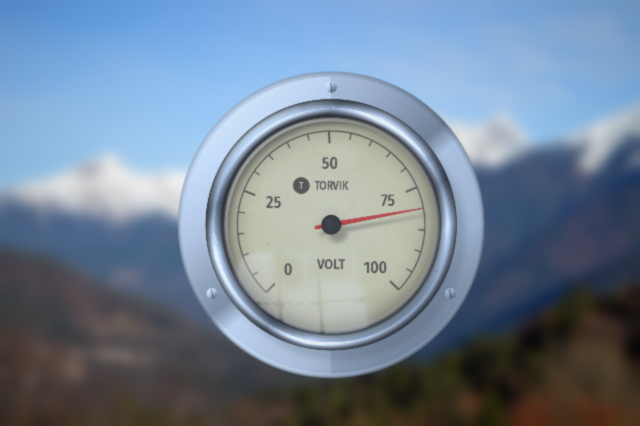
{"value": 80, "unit": "V"}
